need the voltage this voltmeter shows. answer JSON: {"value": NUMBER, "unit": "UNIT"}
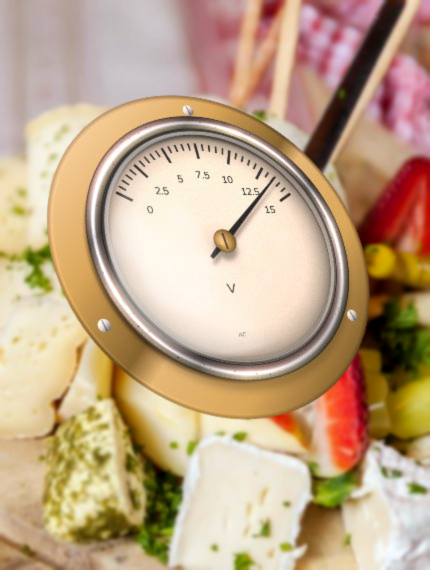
{"value": 13.5, "unit": "V"}
